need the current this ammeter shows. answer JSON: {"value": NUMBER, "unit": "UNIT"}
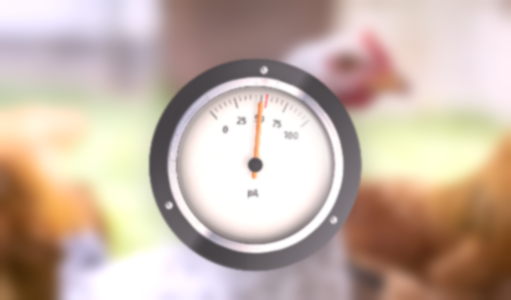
{"value": 50, "unit": "µA"}
